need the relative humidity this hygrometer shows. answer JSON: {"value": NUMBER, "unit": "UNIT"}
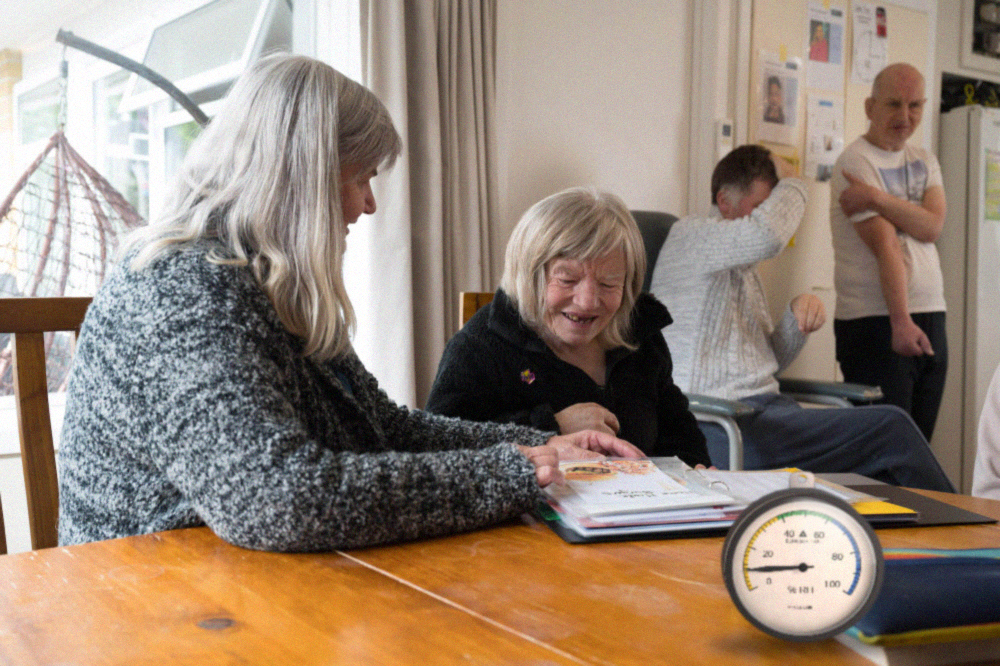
{"value": 10, "unit": "%"}
